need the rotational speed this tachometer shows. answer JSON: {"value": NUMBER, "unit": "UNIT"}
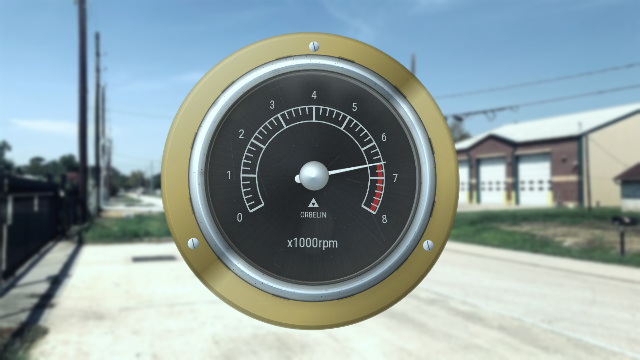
{"value": 6600, "unit": "rpm"}
